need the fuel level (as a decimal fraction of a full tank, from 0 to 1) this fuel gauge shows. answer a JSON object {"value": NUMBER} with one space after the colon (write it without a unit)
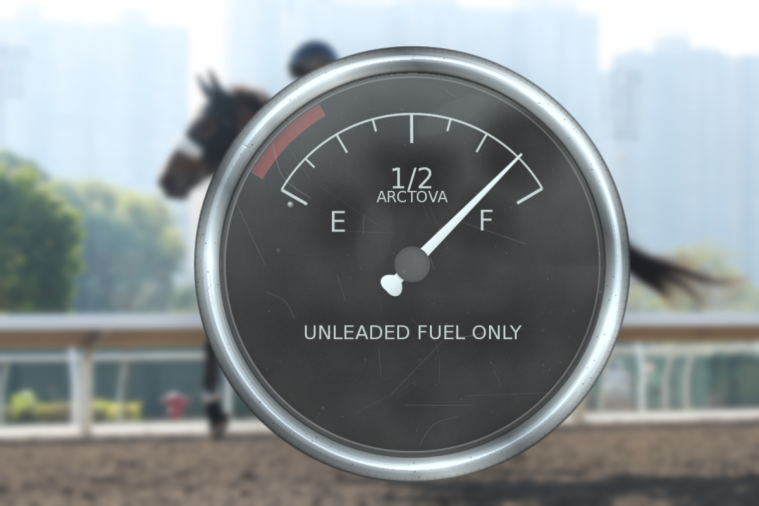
{"value": 0.875}
